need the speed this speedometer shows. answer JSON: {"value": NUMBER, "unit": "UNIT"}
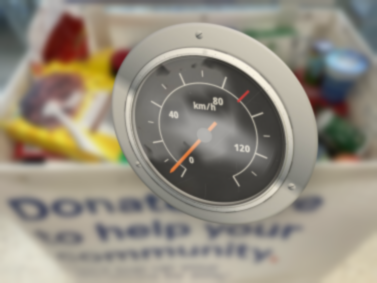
{"value": 5, "unit": "km/h"}
